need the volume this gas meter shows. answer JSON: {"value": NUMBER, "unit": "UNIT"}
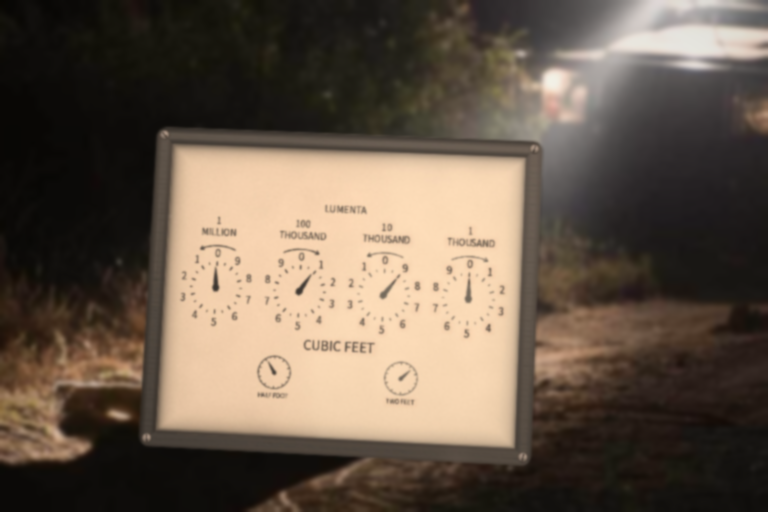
{"value": 9000, "unit": "ft³"}
